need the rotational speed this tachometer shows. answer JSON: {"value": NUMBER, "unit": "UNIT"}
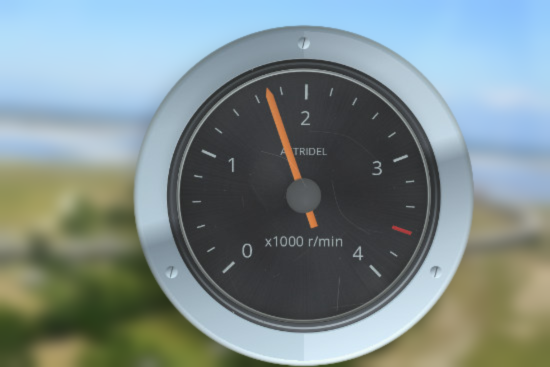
{"value": 1700, "unit": "rpm"}
